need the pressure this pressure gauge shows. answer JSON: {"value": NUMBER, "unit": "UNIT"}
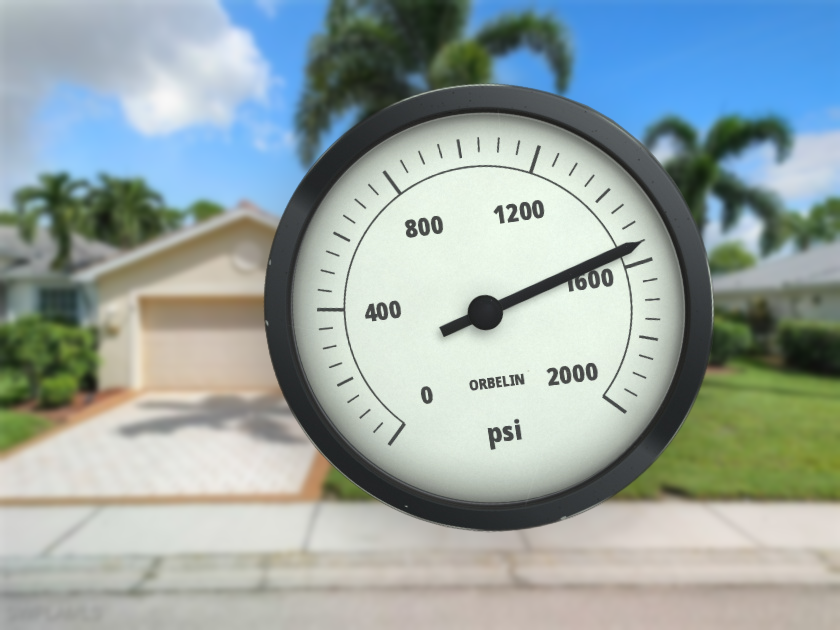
{"value": 1550, "unit": "psi"}
